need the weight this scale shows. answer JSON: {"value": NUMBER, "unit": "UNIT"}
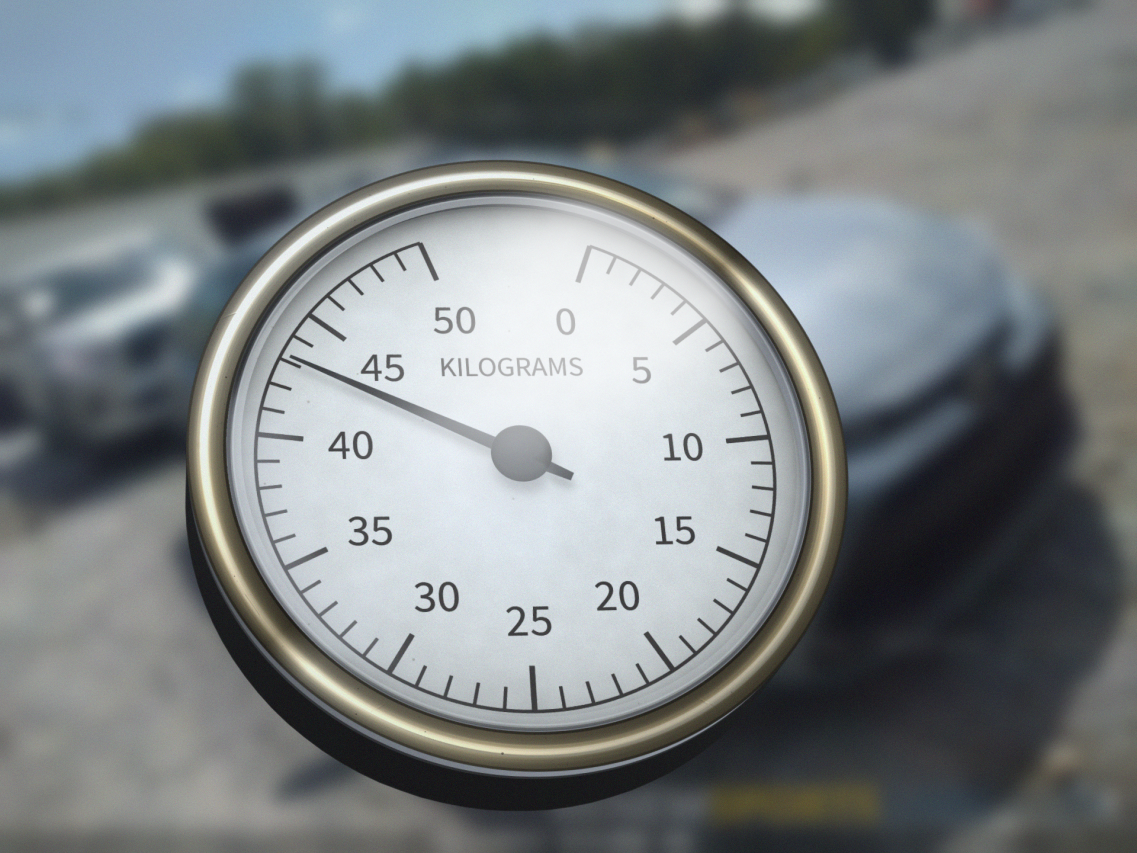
{"value": 43, "unit": "kg"}
